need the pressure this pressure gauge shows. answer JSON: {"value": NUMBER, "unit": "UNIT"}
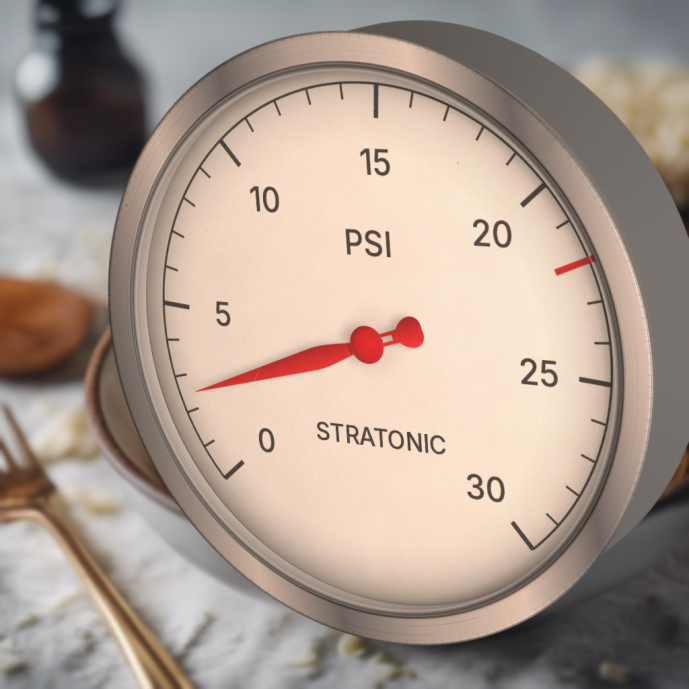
{"value": 2.5, "unit": "psi"}
